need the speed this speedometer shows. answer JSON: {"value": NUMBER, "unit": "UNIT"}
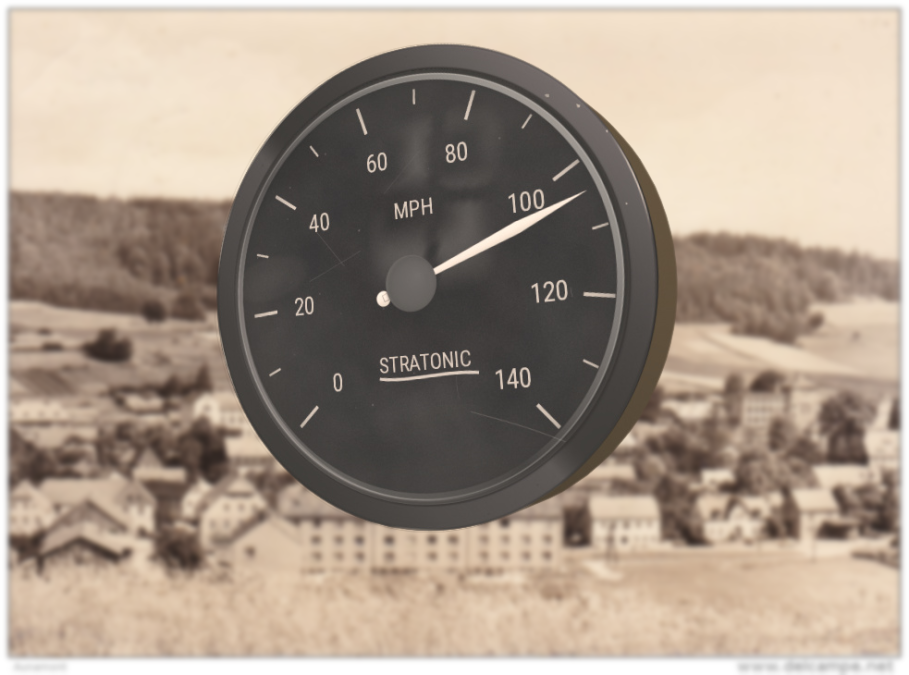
{"value": 105, "unit": "mph"}
